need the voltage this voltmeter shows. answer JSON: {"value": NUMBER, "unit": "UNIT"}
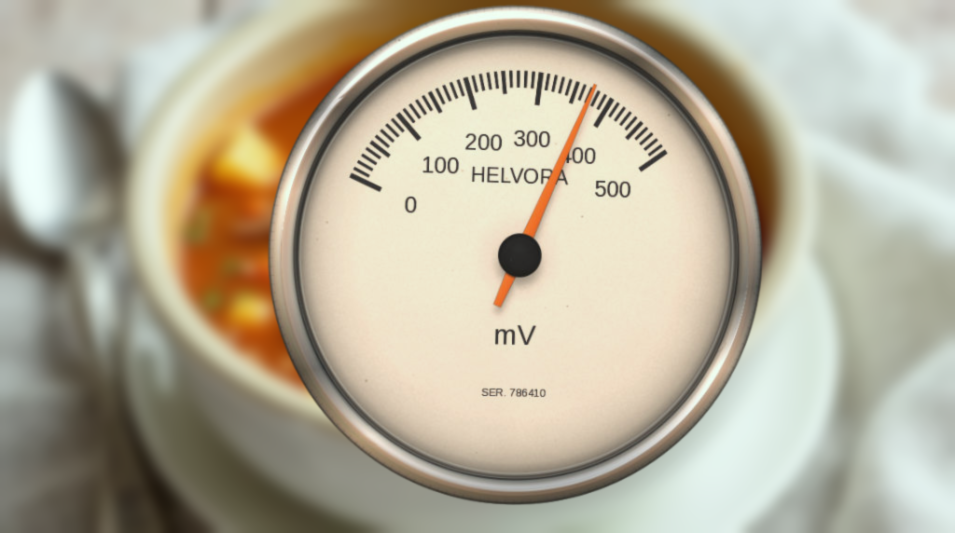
{"value": 370, "unit": "mV"}
